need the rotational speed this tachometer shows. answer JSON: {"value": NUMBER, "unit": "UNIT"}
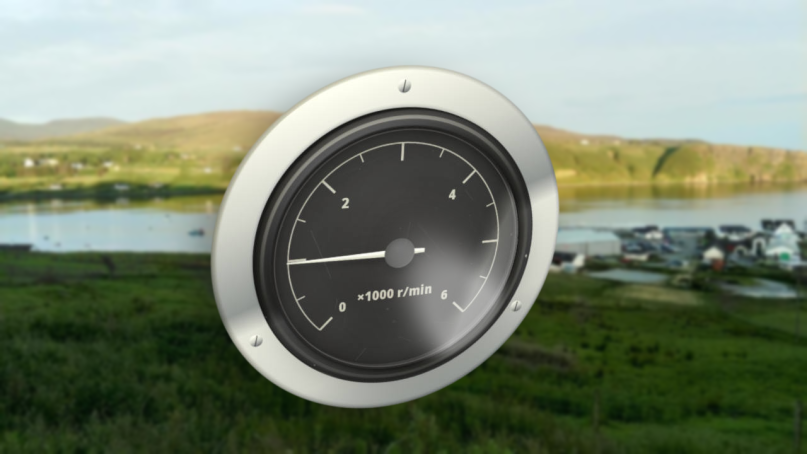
{"value": 1000, "unit": "rpm"}
